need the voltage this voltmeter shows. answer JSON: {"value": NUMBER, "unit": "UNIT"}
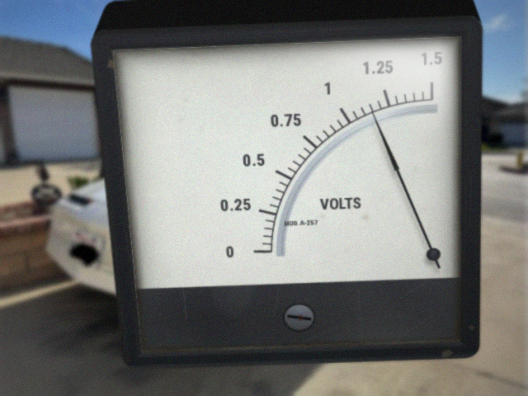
{"value": 1.15, "unit": "V"}
